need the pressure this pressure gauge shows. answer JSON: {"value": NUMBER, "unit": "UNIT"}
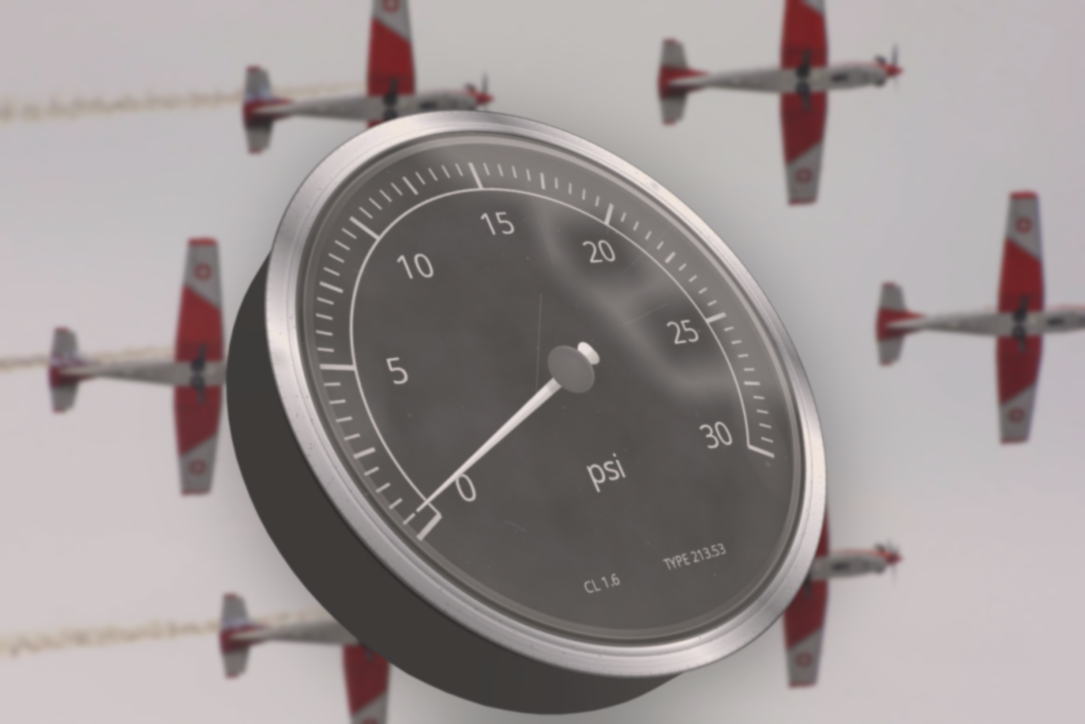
{"value": 0.5, "unit": "psi"}
